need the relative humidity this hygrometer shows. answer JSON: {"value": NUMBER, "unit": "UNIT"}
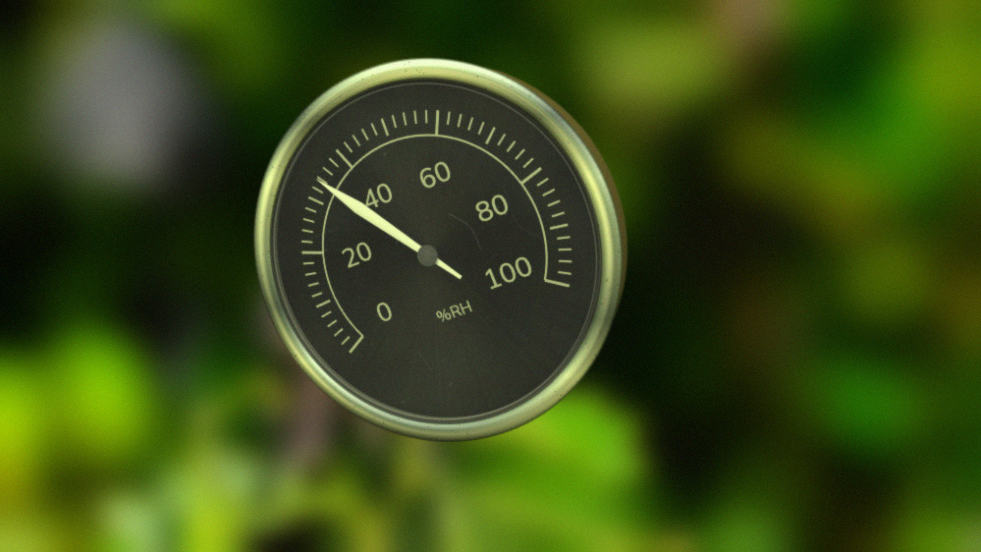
{"value": 34, "unit": "%"}
